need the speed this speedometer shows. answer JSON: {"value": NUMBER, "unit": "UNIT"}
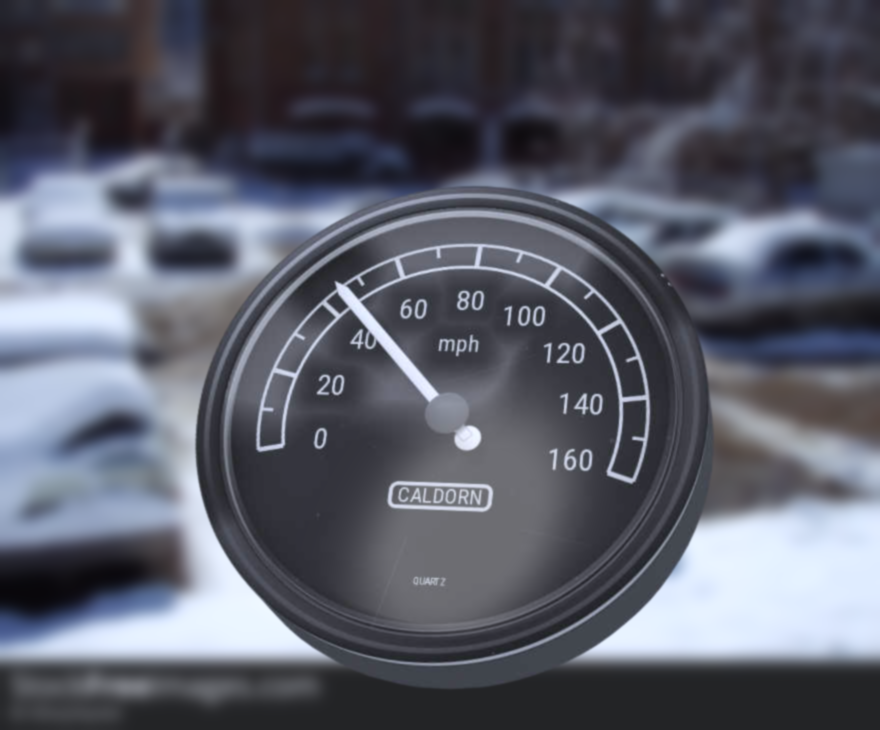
{"value": 45, "unit": "mph"}
